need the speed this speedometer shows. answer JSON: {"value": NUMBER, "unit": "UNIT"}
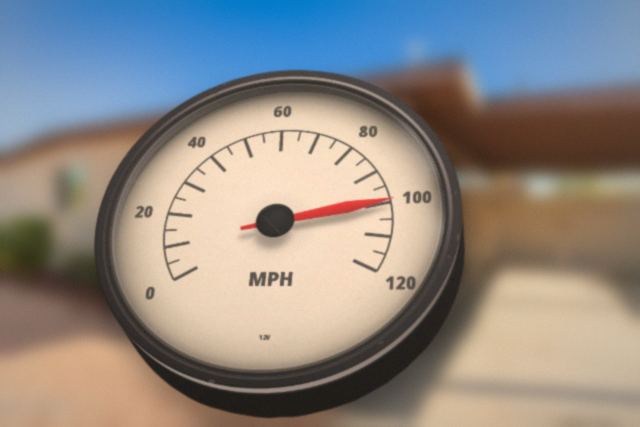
{"value": 100, "unit": "mph"}
